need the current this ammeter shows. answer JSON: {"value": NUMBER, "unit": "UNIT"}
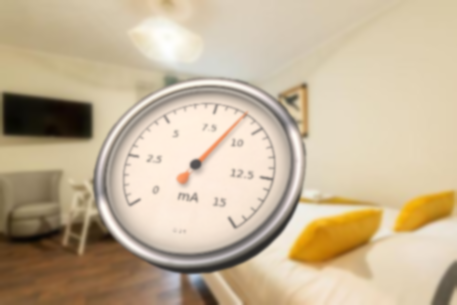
{"value": 9, "unit": "mA"}
